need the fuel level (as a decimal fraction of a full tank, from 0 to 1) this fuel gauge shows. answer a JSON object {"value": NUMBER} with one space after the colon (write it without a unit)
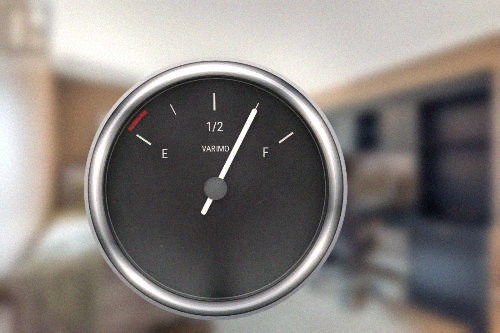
{"value": 0.75}
